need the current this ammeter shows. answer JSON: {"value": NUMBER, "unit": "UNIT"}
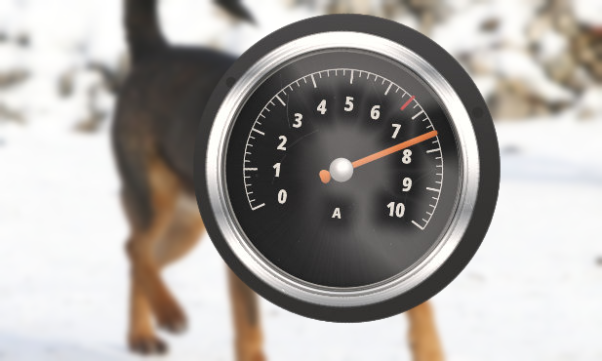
{"value": 7.6, "unit": "A"}
